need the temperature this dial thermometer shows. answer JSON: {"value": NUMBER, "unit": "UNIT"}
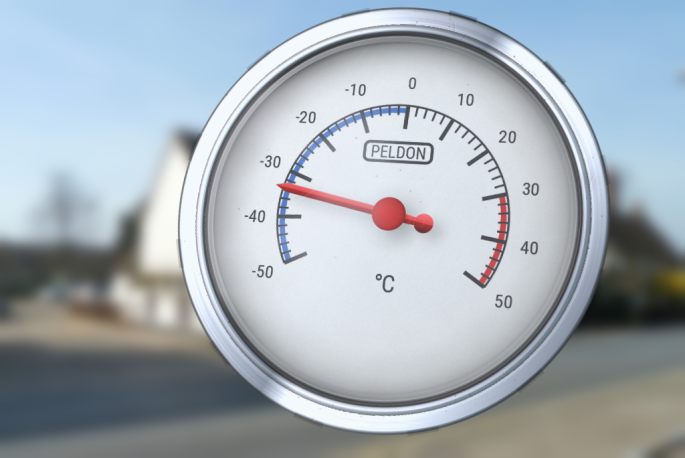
{"value": -34, "unit": "°C"}
